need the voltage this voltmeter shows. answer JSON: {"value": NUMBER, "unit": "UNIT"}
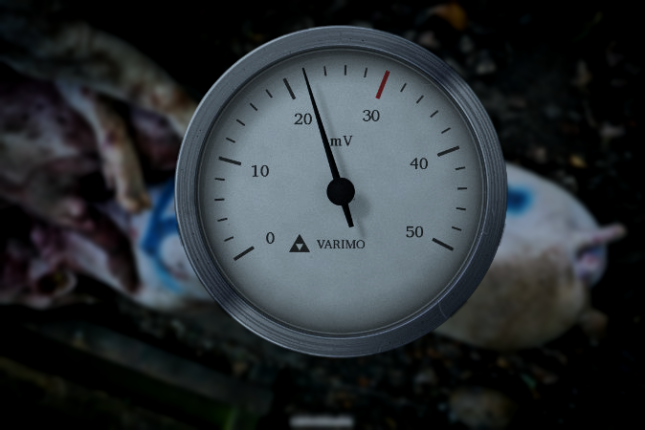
{"value": 22, "unit": "mV"}
